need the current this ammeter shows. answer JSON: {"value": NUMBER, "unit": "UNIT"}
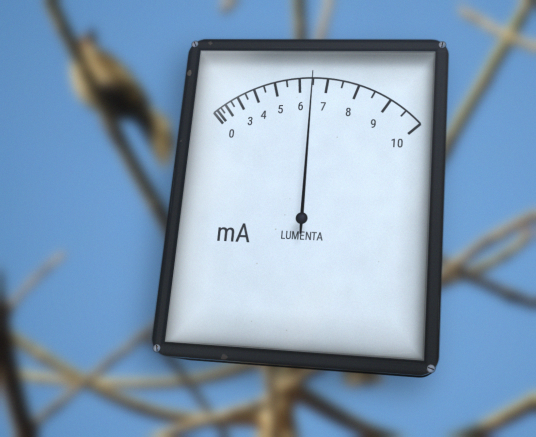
{"value": 6.5, "unit": "mA"}
